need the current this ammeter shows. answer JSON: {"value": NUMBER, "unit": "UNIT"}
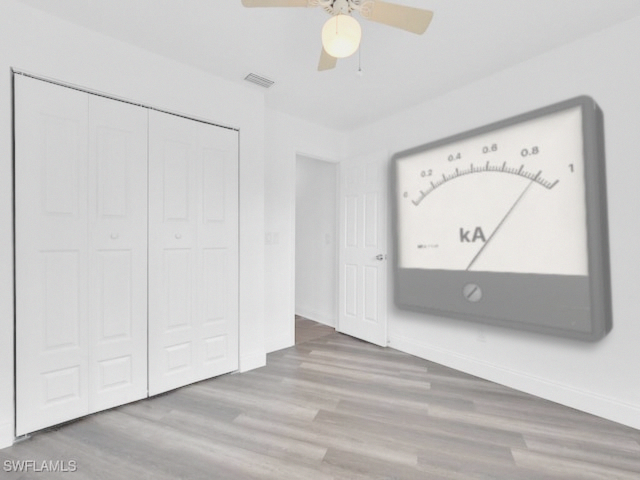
{"value": 0.9, "unit": "kA"}
